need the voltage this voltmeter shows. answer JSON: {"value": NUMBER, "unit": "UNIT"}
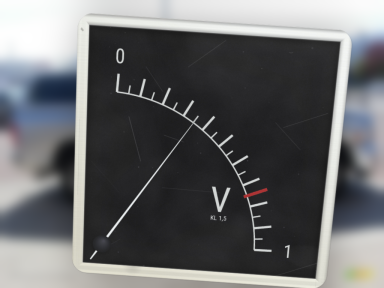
{"value": 0.35, "unit": "V"}
